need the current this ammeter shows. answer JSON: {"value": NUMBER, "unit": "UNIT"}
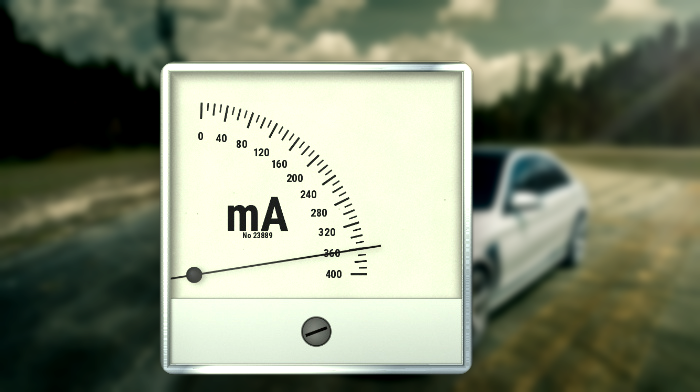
{"value": 360, "unit": "mA"}
